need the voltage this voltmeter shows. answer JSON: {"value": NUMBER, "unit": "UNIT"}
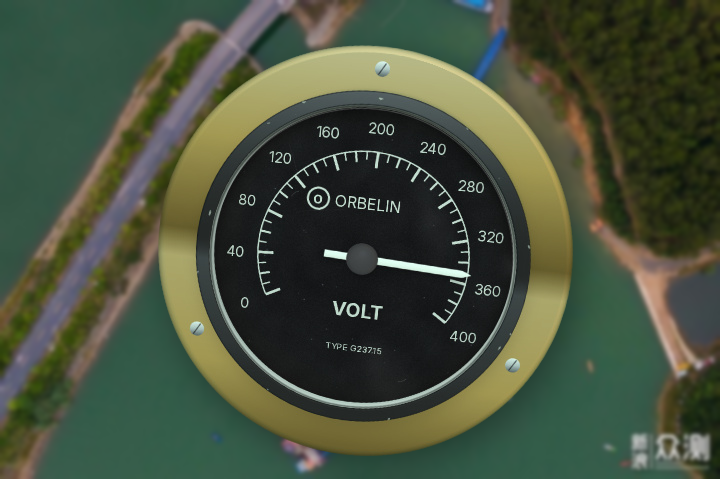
{"value": 350, "unit": "V"}
